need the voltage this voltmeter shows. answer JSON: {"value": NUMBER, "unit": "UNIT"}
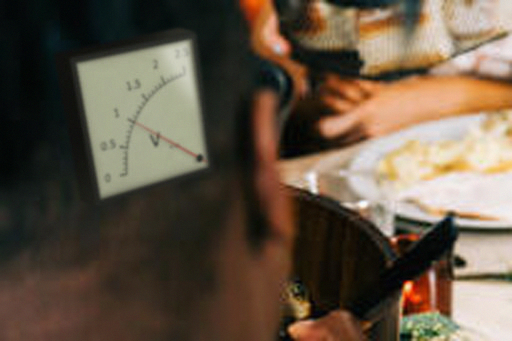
{"value": 1, "unit": "V"}
